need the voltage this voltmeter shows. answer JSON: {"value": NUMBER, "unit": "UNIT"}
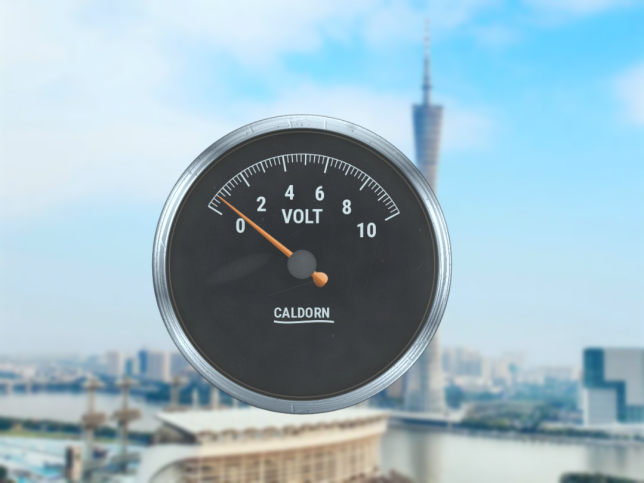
{"value": 0.6, "unit": "V"}
